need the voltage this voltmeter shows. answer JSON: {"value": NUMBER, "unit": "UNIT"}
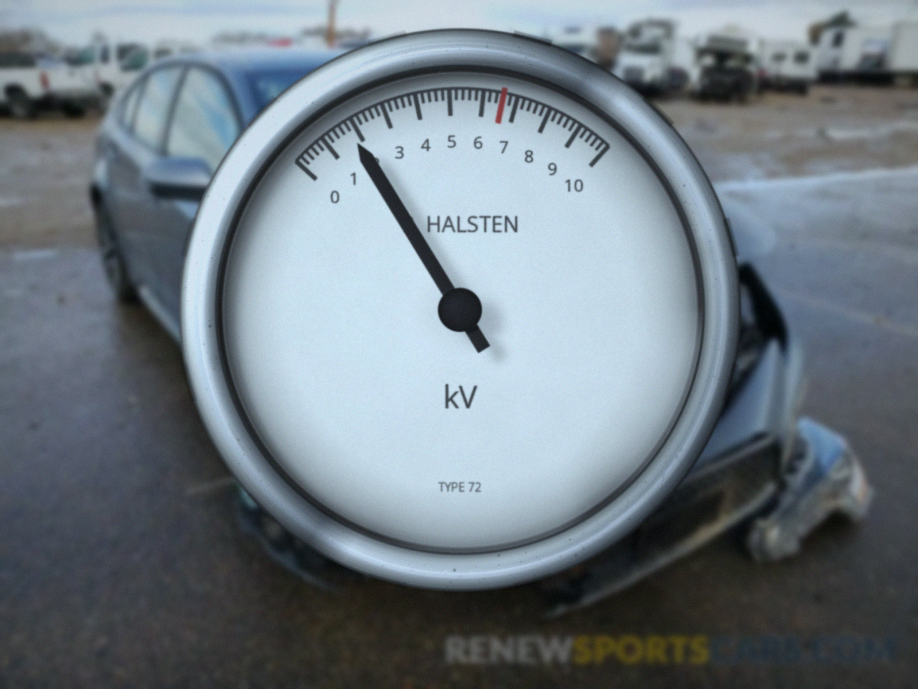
{"value": 1.8, "unit": "kV"}
